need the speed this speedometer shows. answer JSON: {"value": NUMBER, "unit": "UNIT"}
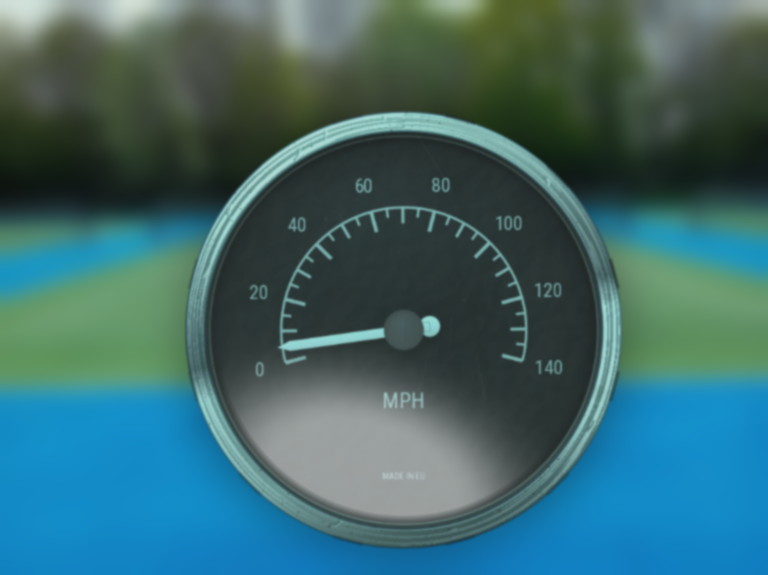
{"value": 5, "unit": "mph"}
